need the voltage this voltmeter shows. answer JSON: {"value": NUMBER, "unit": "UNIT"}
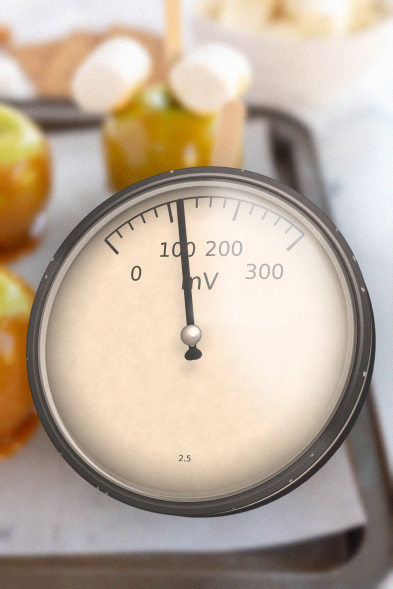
{"value": 120, "unit": "mV"}
